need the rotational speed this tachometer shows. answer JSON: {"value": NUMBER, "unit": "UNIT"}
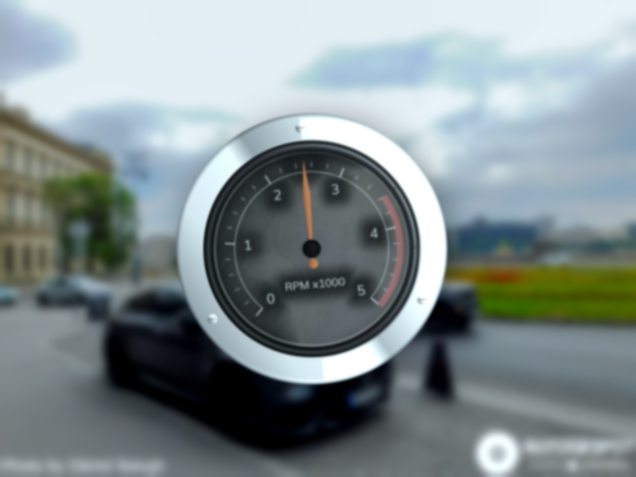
{"value": 2500, "unit": "rpm"}
